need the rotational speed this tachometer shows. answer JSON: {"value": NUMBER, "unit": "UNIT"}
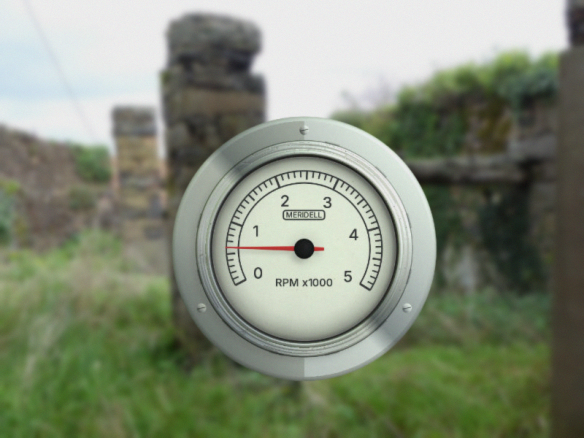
{"value": 600, "unit": "rpm"}
